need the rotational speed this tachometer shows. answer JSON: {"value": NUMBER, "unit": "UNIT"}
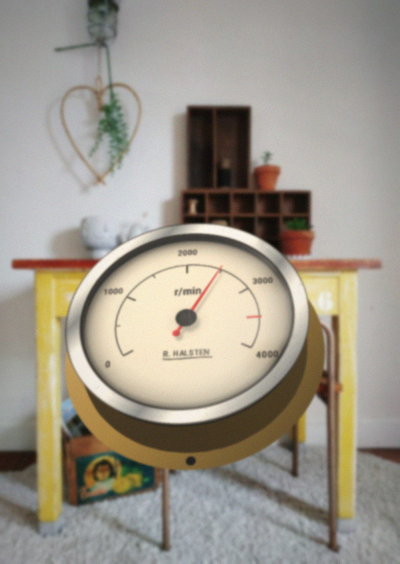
{"value": 2500, "unit": "rpm"}
